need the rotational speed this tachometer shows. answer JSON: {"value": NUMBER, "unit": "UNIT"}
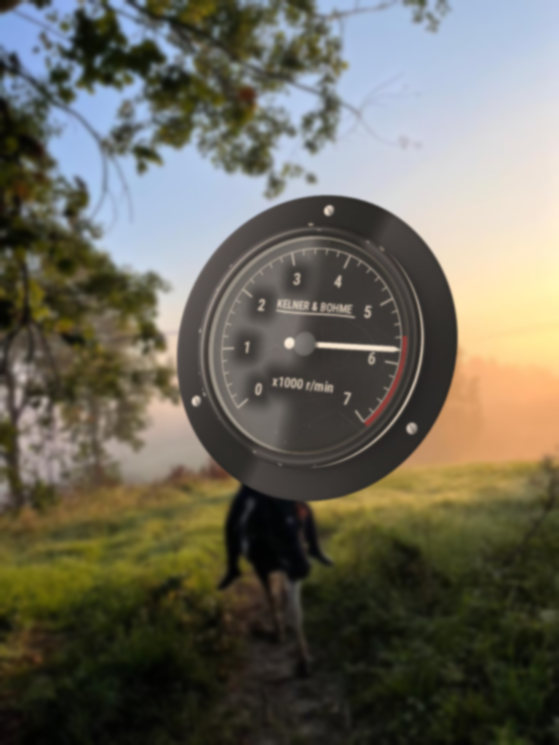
{"value": 5800, "unit": "rpm"}
